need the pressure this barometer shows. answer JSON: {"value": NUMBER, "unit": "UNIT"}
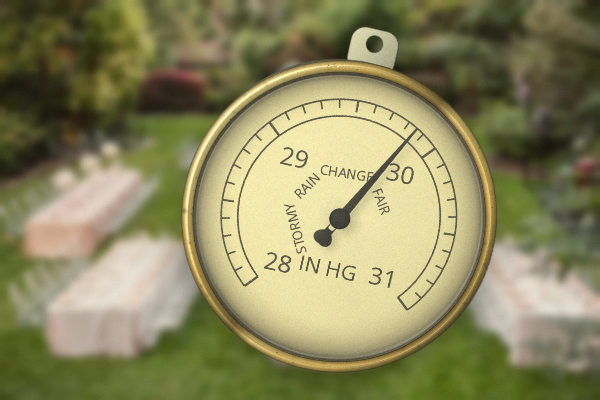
{"value": 29.85, "unit": "inHg"}
